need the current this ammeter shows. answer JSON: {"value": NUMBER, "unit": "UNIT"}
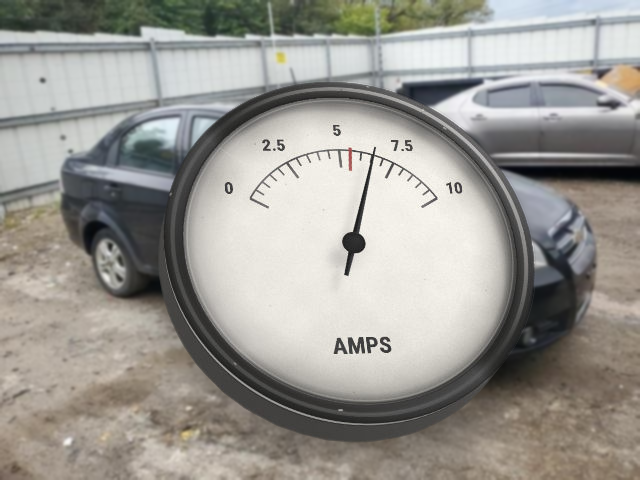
{"value": 6.5, "unit": "A"}
